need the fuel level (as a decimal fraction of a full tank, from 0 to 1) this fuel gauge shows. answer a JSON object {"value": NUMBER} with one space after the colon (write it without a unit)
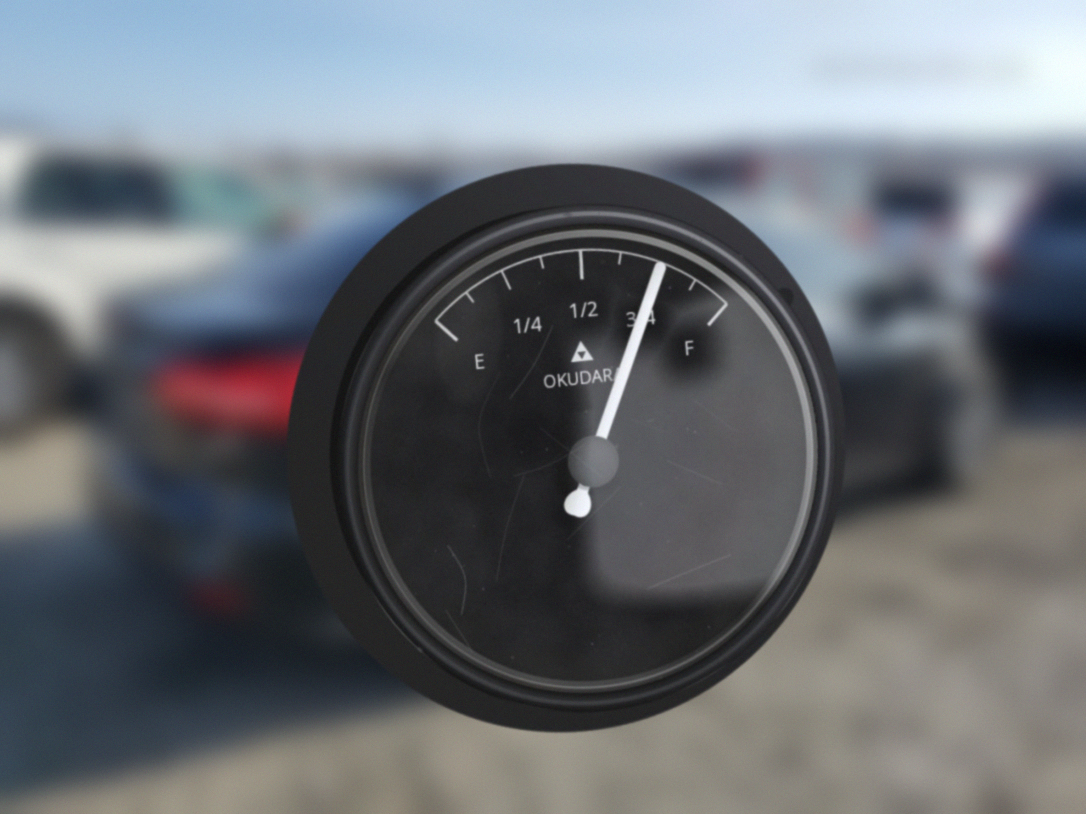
{"value": 0.75}
